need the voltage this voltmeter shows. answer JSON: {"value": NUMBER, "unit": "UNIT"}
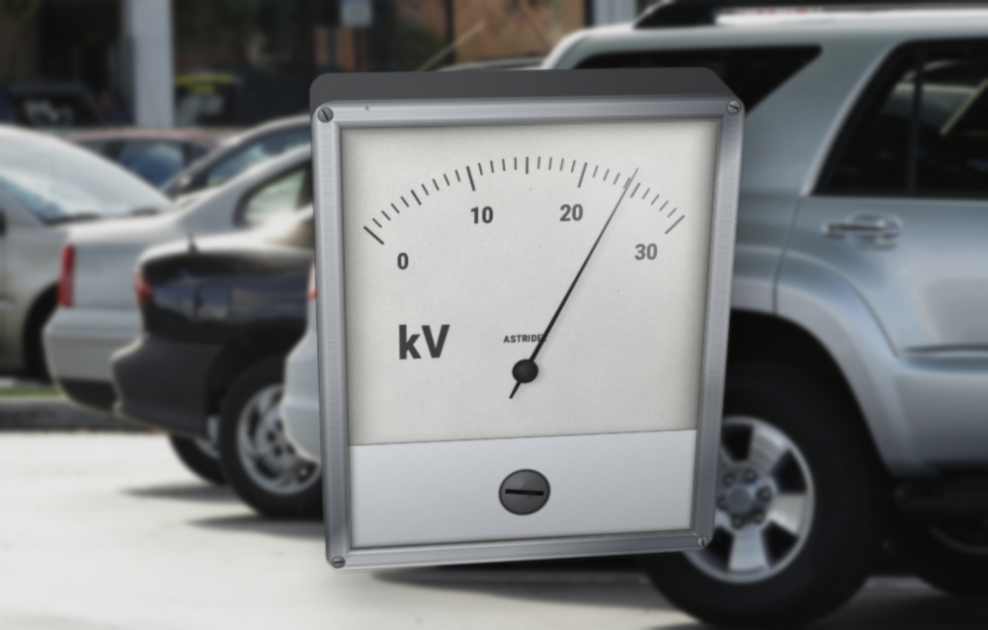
{"value": 24, "unit": "kV"}
